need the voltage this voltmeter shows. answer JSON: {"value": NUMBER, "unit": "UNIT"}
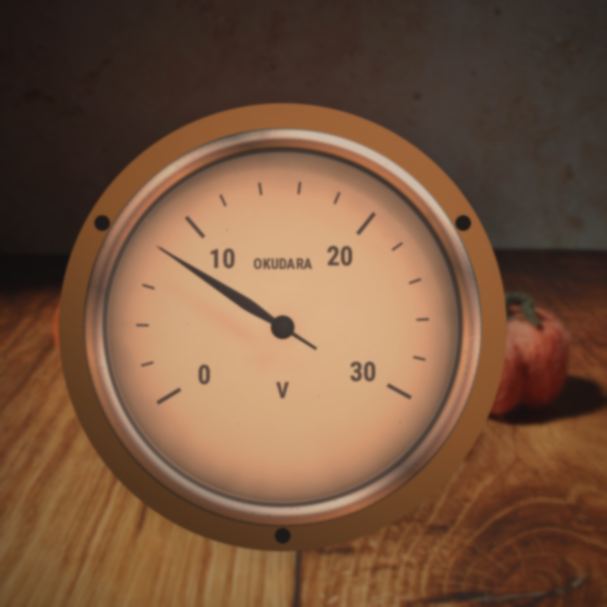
{"value": 8, "unit": "V"}
